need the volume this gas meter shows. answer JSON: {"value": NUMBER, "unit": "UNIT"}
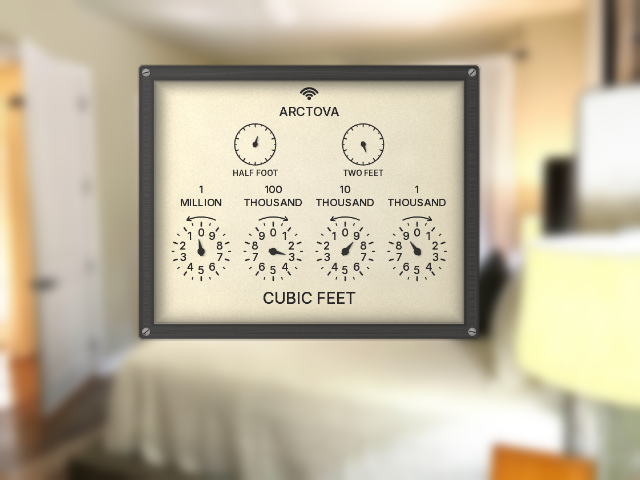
{"value": 28900, "unit": "ft³"}
